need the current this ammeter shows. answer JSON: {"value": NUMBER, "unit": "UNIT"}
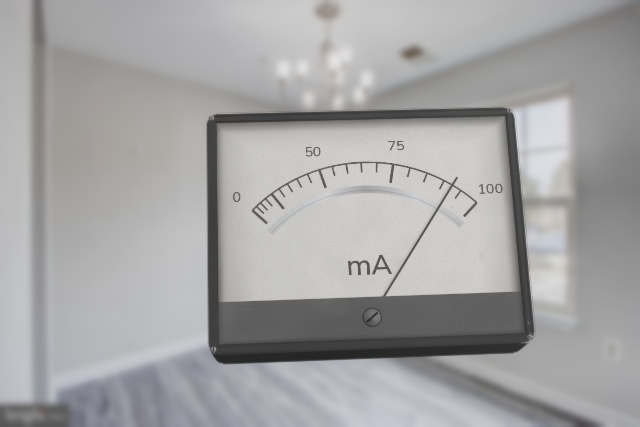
{"value": 92.5, "unit": "mA"}
